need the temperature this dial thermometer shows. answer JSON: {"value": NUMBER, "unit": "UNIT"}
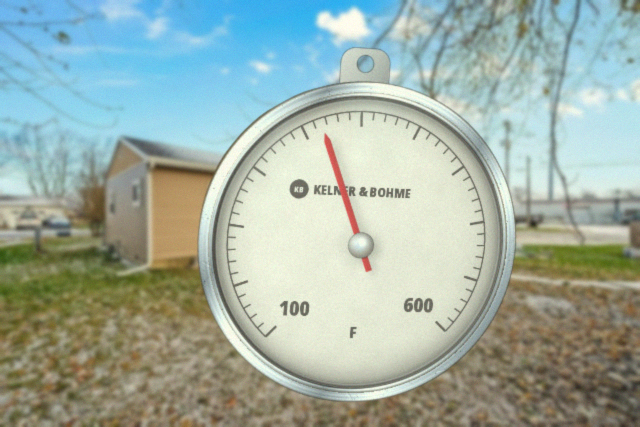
{"value": 315, "unit": "°F"}
